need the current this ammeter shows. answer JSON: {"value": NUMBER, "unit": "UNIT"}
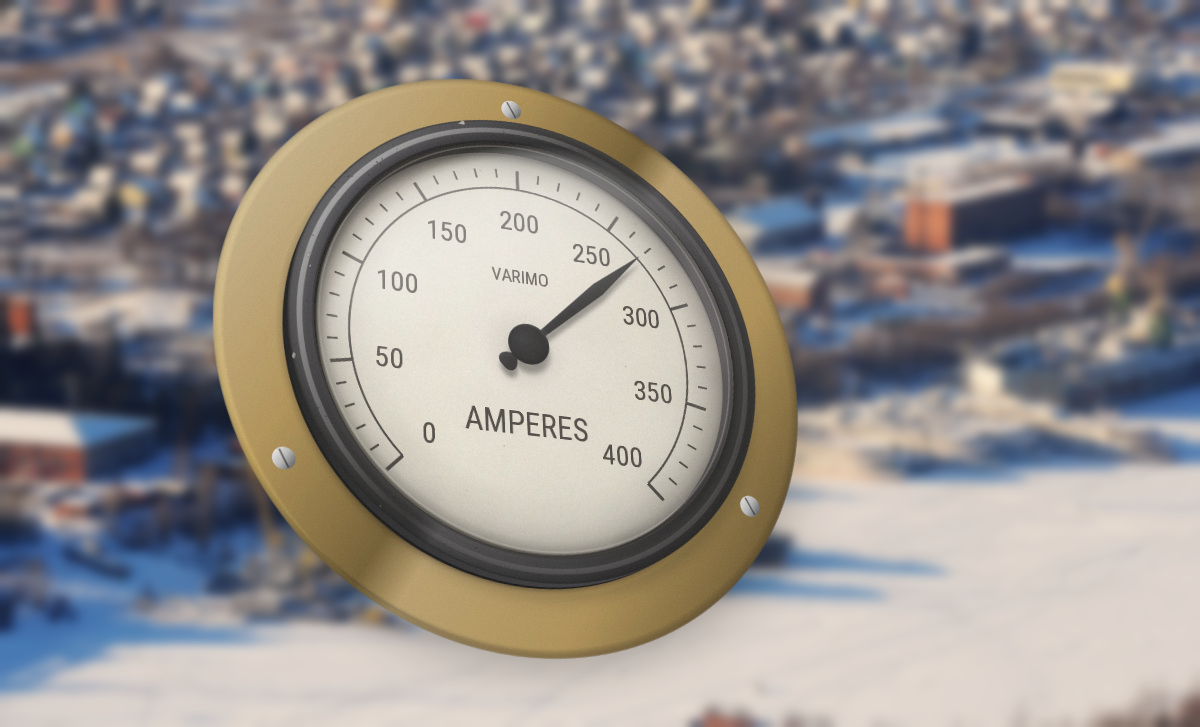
{"value": 270, "unit": "A"}
